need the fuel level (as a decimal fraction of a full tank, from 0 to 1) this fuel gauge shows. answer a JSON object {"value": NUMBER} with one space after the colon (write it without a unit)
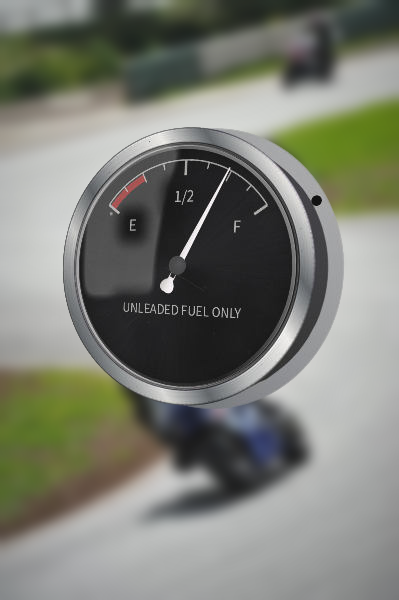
{"value": 0.75}
